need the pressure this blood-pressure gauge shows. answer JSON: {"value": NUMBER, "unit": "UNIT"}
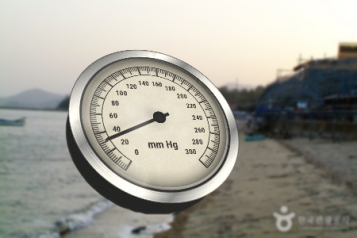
{"value": 30, "unit": "mmHg"}
